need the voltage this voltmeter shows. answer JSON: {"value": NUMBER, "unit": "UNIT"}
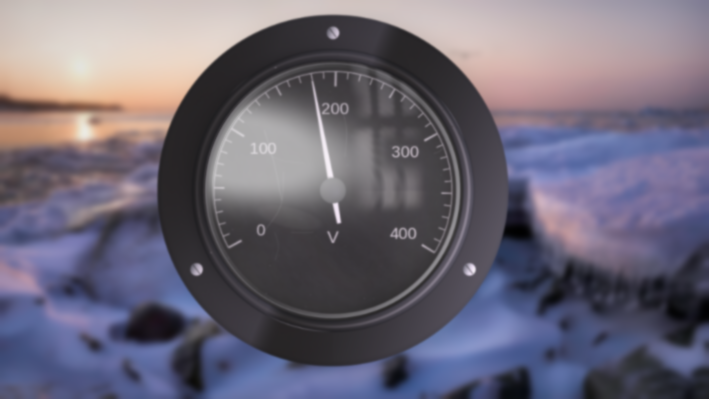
{"value": 180, "unit": "V"}
